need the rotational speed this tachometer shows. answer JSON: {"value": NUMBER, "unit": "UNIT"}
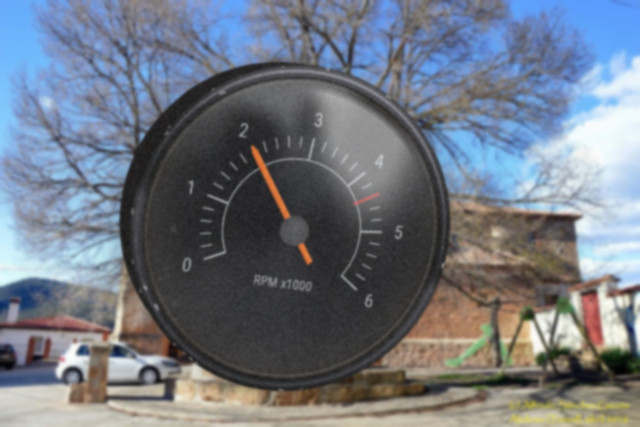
{"value": 2000, "unit": "rpm"}
